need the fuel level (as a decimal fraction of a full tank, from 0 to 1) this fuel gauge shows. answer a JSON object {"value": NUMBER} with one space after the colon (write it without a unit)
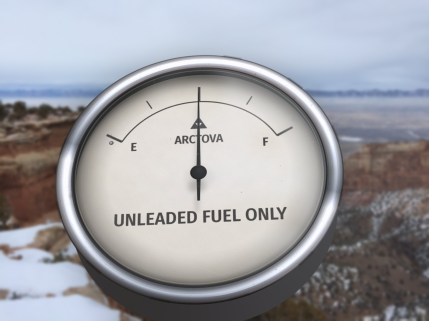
{"value": 0.5}
